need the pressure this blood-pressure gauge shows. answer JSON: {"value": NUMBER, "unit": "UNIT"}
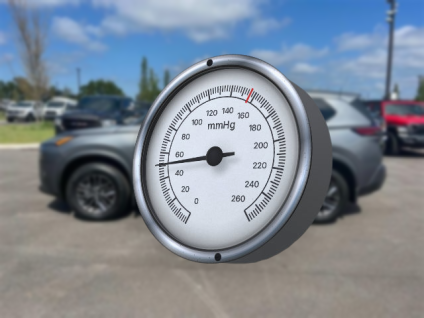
{"value": 50, "unit": "mmHg"}
